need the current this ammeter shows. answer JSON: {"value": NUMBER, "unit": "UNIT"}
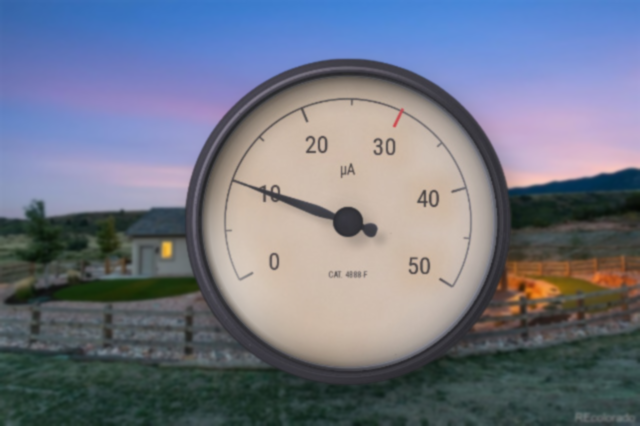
{"value": 10, "unit": "µA"}
